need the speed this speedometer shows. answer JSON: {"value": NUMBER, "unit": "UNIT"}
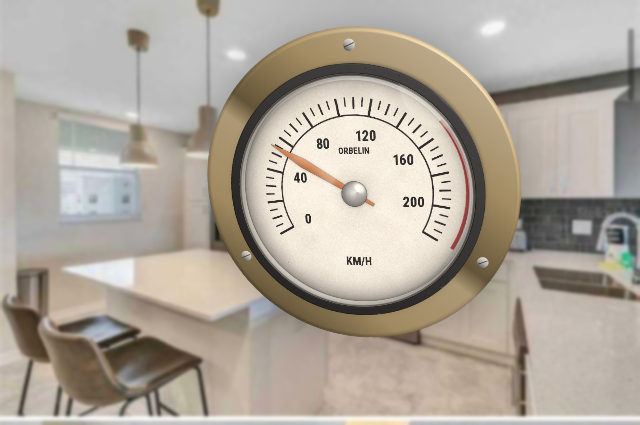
{"value": 55, "unit": "km/h"}
